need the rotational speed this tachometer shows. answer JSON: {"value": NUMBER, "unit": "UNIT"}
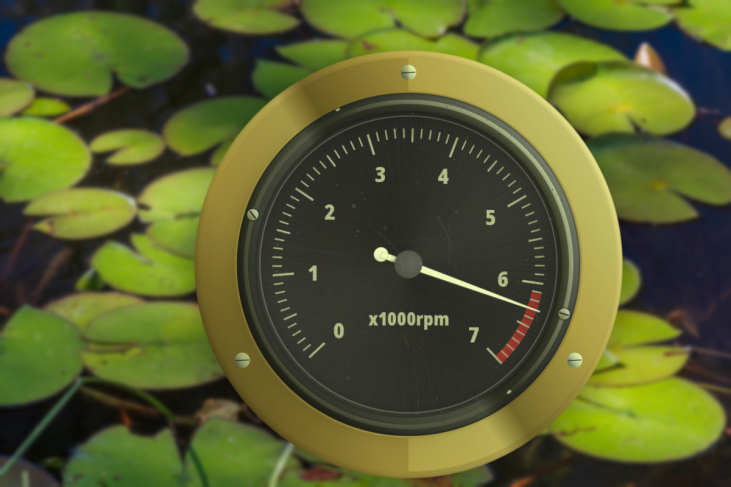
{"value": 6300, "unit": "rpm"}
